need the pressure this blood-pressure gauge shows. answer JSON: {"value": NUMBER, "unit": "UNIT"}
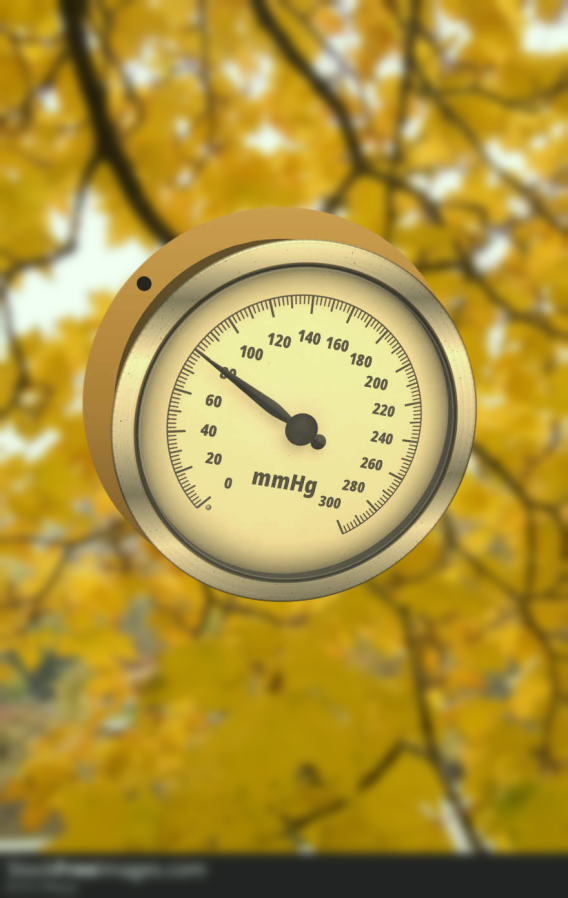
{"value": 80, "unit": "mmHg"}
